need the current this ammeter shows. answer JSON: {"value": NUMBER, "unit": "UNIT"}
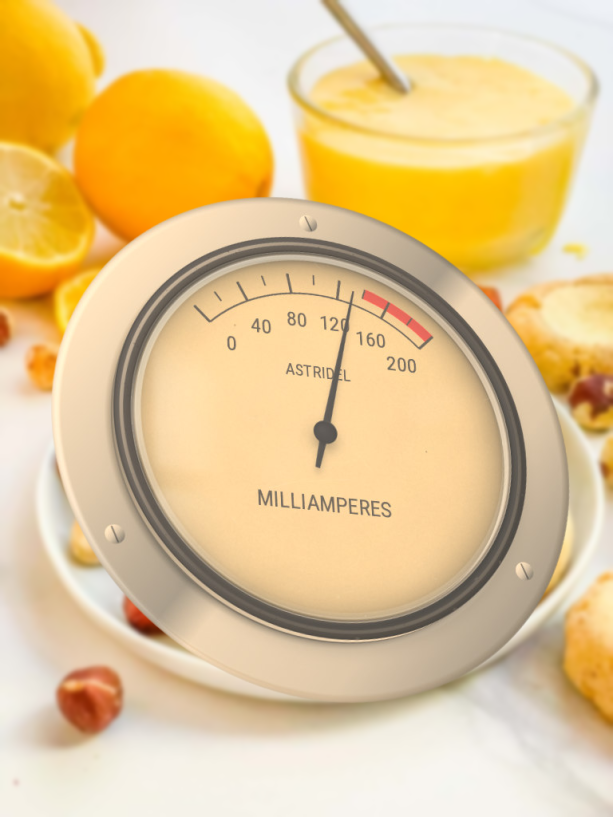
{"value": 130, "unit": "mA"}
